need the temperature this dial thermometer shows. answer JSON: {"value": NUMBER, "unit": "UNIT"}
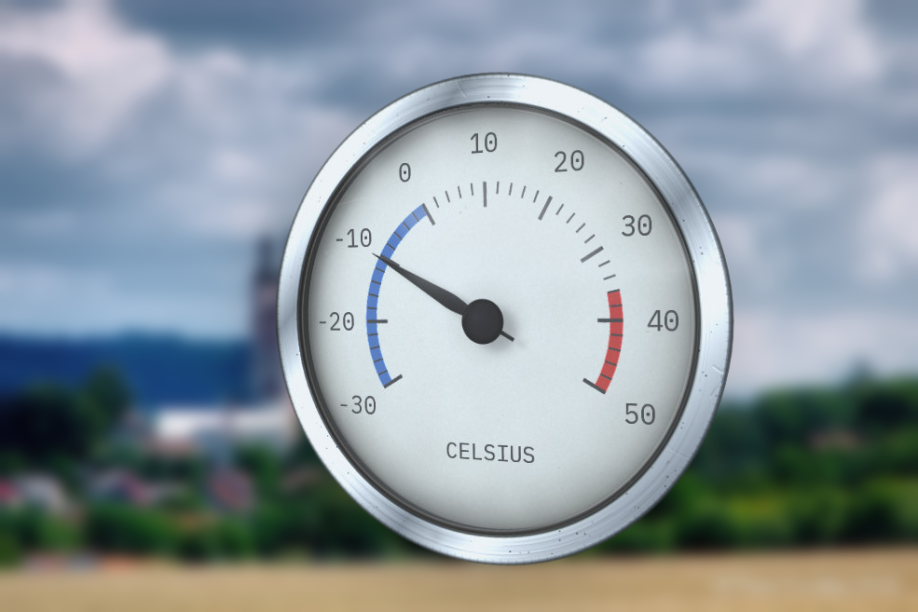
{"value": -10, "unit": "°C"}
